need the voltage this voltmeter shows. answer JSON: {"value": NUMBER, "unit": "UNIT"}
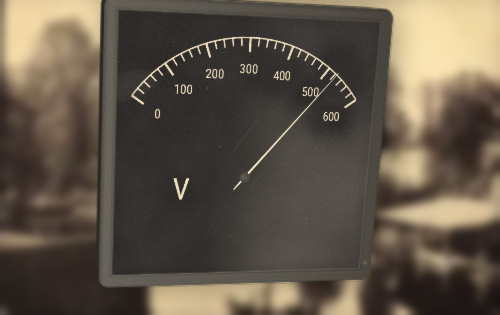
{"value": 520, "unit": "V"}
